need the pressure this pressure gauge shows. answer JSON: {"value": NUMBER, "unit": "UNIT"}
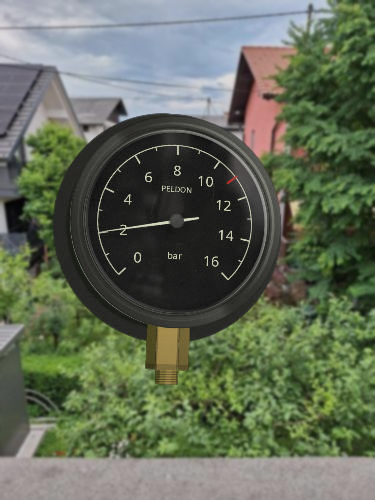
{"value": 2, "unit": "bar"}
